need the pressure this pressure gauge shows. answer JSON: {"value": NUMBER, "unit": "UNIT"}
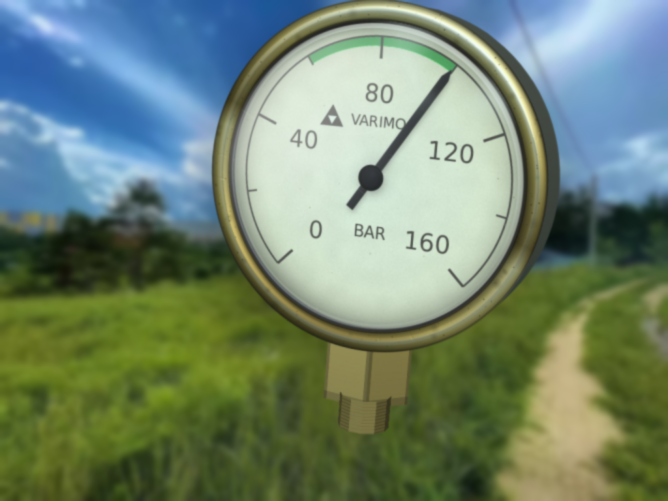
{"value": 100, "unit": "bar"}
